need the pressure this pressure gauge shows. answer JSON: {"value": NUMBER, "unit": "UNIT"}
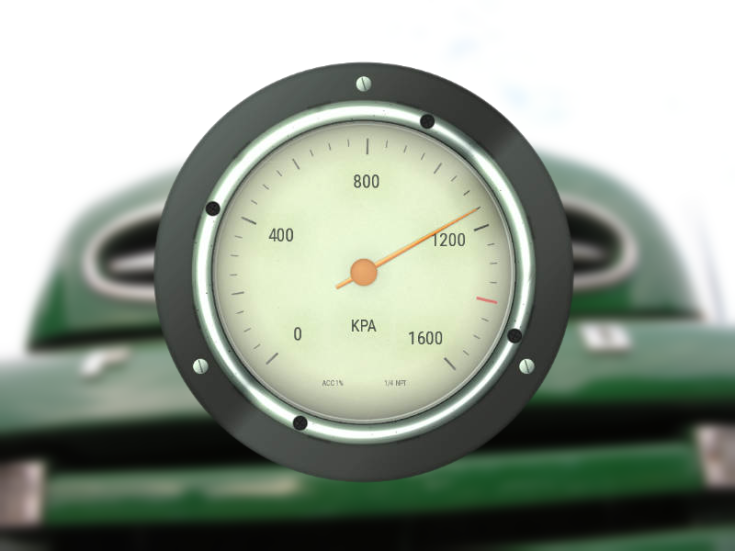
{"value": 1150, "unit": "kPa"}
